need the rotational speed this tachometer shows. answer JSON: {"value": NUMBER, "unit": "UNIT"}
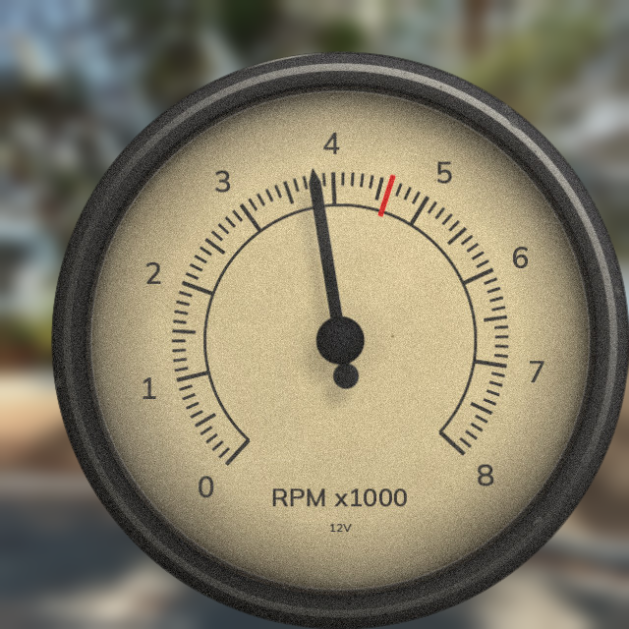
{"value": 3800, "unit": "rpm"}
